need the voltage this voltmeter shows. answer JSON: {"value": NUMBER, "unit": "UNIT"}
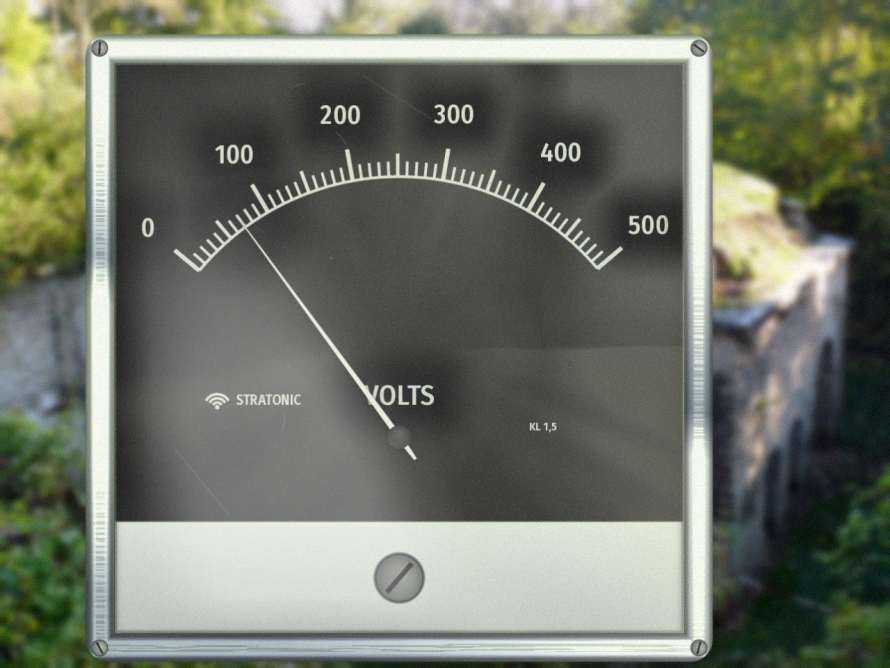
{"value": 70, "unit": "V"}
